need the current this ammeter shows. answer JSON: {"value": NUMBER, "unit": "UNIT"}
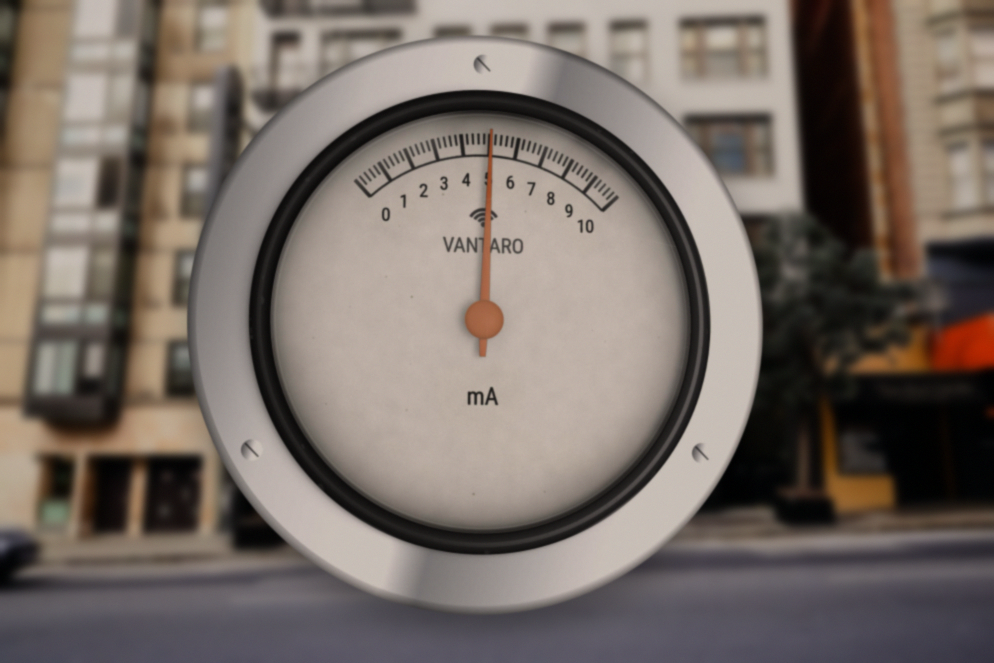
{"value": 5, "unit": "mA"}
